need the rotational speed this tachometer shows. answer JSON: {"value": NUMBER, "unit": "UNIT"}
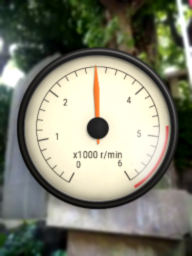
{"value": 3000, "unit": "rpm"}
